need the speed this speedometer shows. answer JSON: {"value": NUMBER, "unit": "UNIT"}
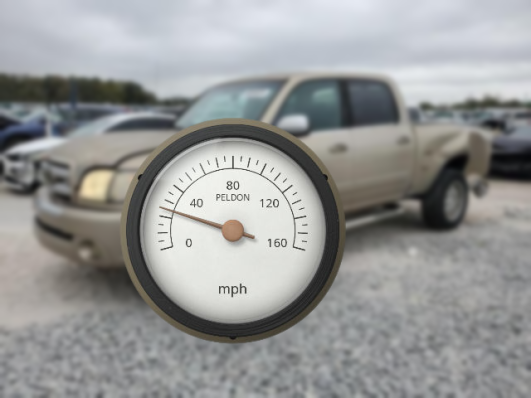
{"value": 25, "unit": "mph"}
